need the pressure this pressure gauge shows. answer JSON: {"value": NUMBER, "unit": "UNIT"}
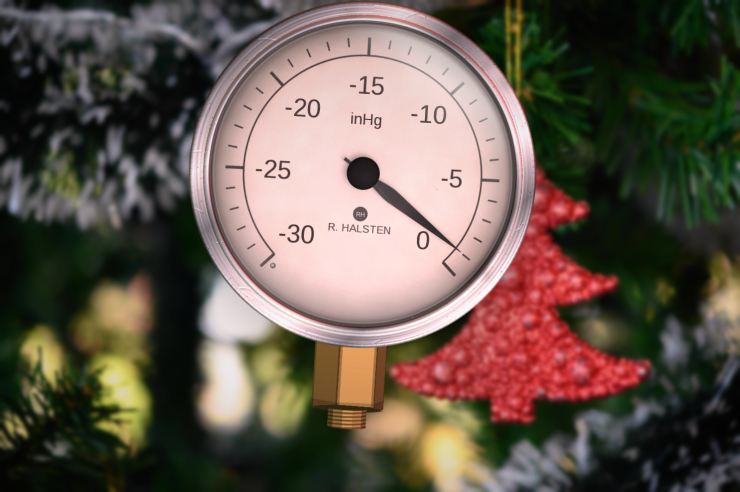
{"value": -1, "unit": "inHg"}
